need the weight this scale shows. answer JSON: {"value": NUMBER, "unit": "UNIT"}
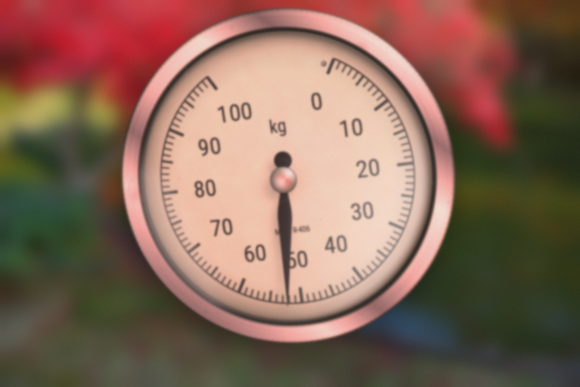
{"value": 52, "unit": "kg"}
